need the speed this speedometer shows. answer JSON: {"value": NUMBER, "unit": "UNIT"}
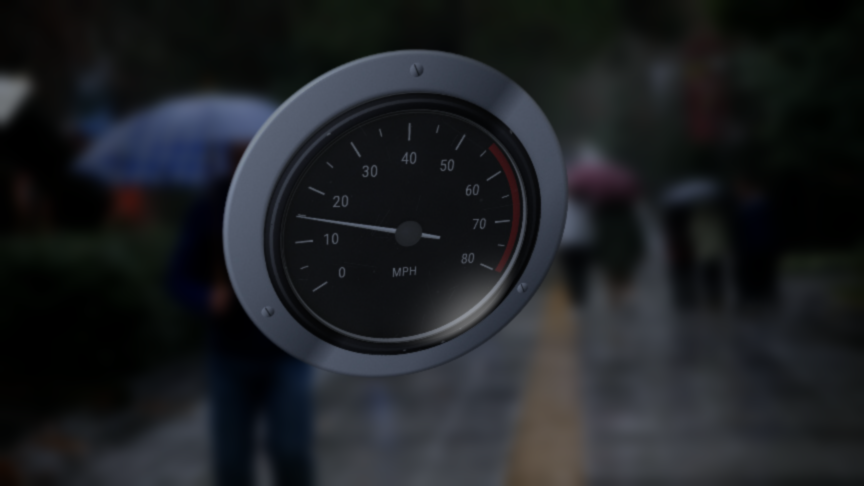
{"value": 15, "unit": "mph"}
